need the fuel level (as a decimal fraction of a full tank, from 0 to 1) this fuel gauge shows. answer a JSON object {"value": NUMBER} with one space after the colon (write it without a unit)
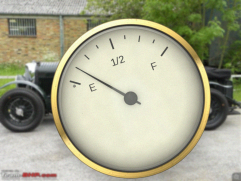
{"value": 0.125}
